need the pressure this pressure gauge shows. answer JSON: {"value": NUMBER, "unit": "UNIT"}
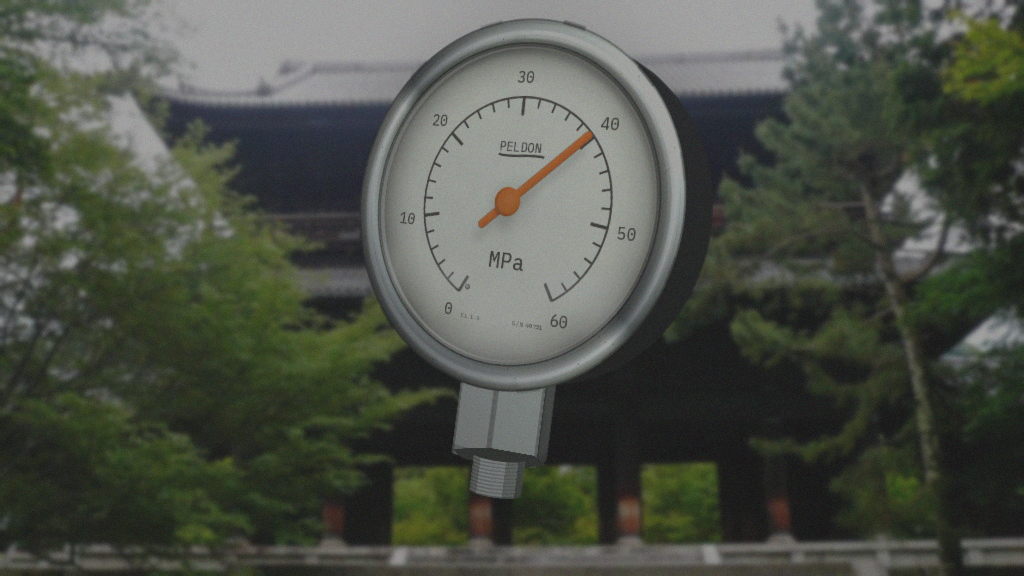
{"value": 40, "unit": "MPa"}
